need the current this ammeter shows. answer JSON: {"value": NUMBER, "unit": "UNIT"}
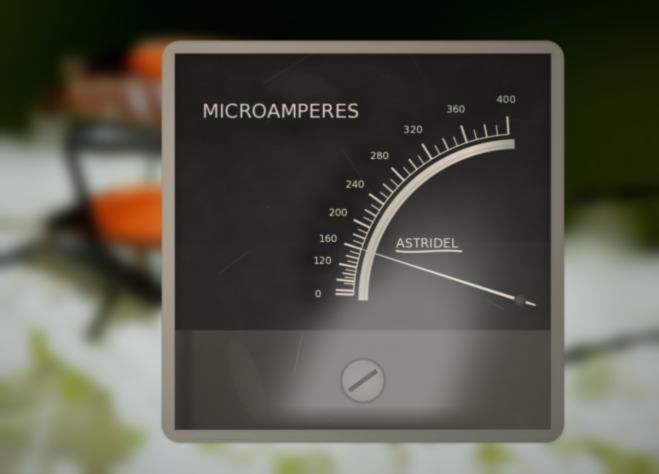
{"value": 160, "unit": "µA"}
